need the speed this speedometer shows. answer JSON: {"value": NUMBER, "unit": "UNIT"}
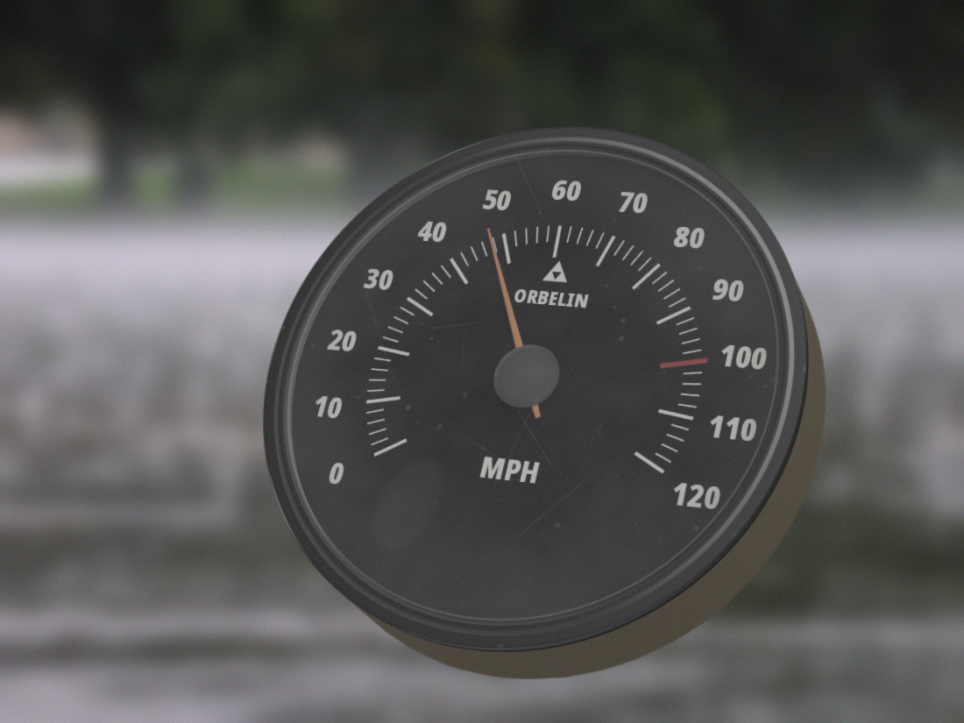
{"value": 48, "unit": "mph"}
